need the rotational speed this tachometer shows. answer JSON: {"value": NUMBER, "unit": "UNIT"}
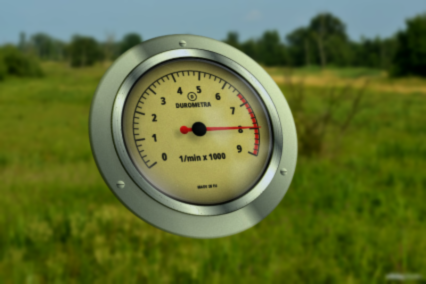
{"value": 8000, "unit": "rpm"}
